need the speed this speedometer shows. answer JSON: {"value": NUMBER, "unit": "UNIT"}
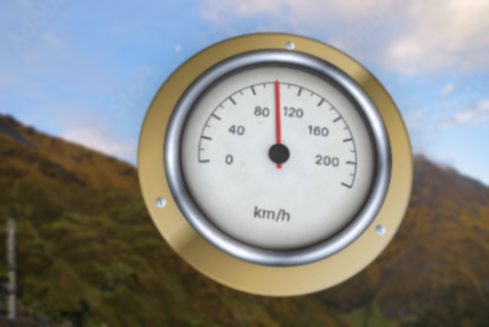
{"value": 100, "unit": "km/h"}
